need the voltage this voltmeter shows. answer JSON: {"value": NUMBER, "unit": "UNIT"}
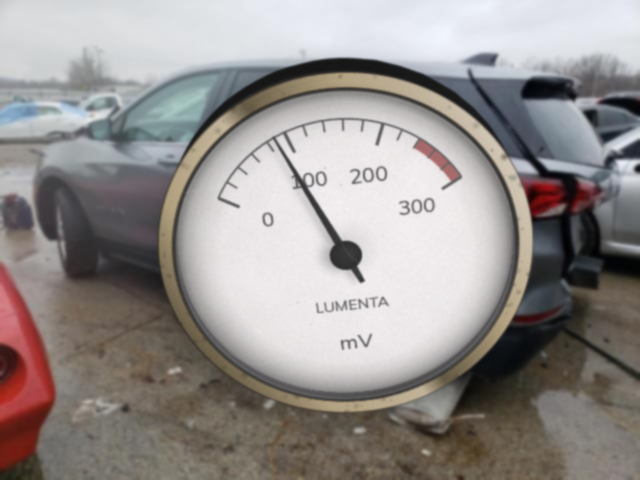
{"value": 90, "unit": "mV"}
